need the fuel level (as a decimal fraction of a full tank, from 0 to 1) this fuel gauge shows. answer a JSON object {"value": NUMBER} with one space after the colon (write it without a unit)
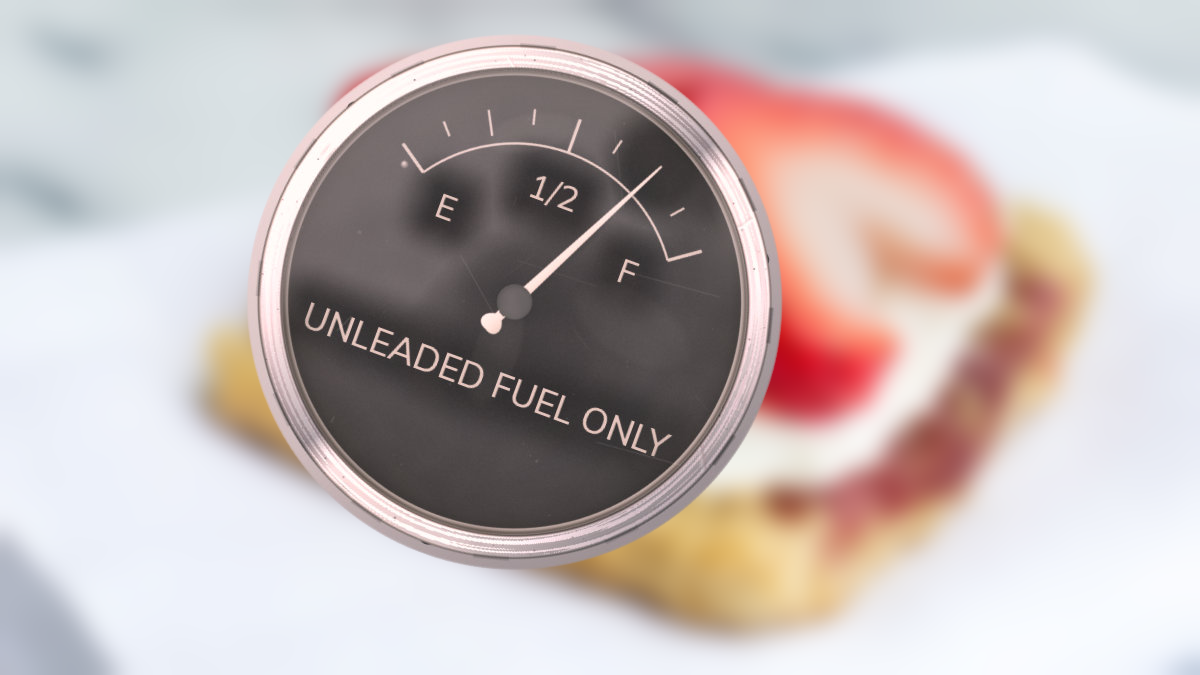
{"value": 0.75}
